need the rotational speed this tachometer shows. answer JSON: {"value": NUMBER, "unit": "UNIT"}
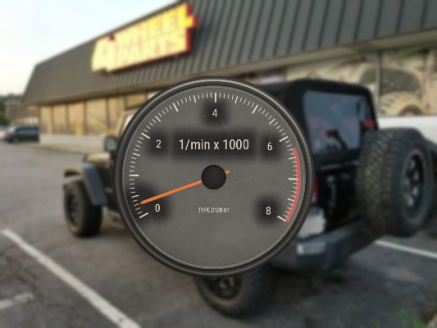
{"value": 300, "unit": "rpm"}
